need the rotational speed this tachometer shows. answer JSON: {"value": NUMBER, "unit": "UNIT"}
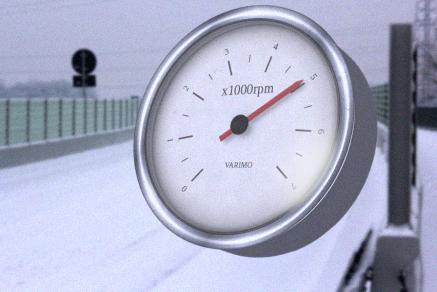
{"value": 5000, "unit": "rpm"}
